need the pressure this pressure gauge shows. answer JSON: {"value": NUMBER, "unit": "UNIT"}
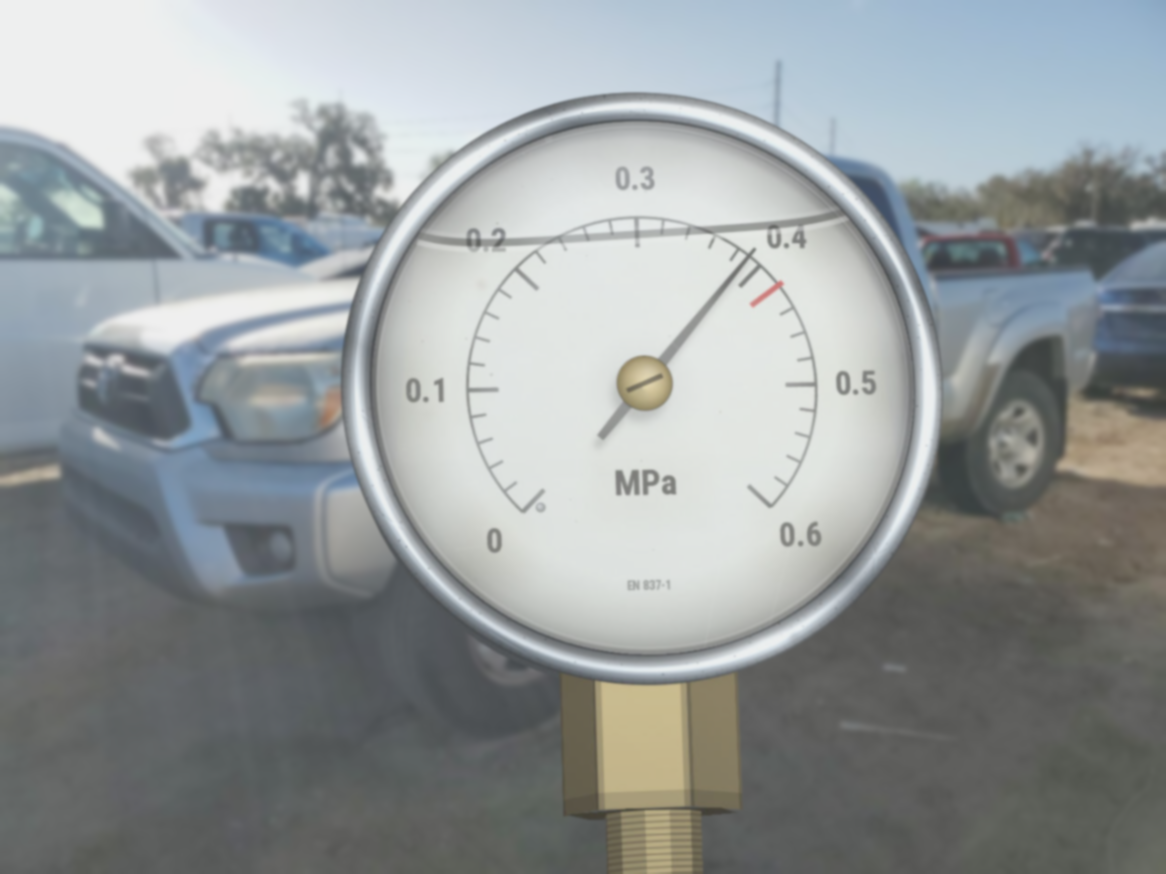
{"value": 0.39, "unit": "MPa"}
